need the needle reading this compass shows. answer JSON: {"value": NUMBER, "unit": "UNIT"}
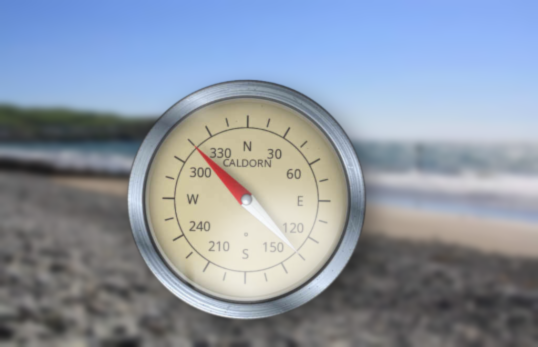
{"value": 315, "unit": "°"}
